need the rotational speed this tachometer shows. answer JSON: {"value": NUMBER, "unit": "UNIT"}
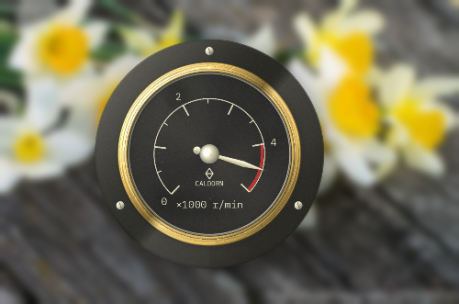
{"value": 4500, "unit": "rpm"}
